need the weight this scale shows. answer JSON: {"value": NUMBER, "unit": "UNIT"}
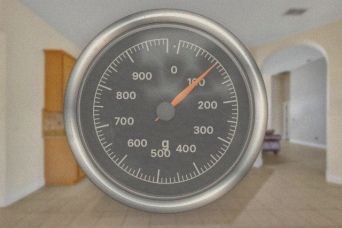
{"value": 100, "unit": "g"}
